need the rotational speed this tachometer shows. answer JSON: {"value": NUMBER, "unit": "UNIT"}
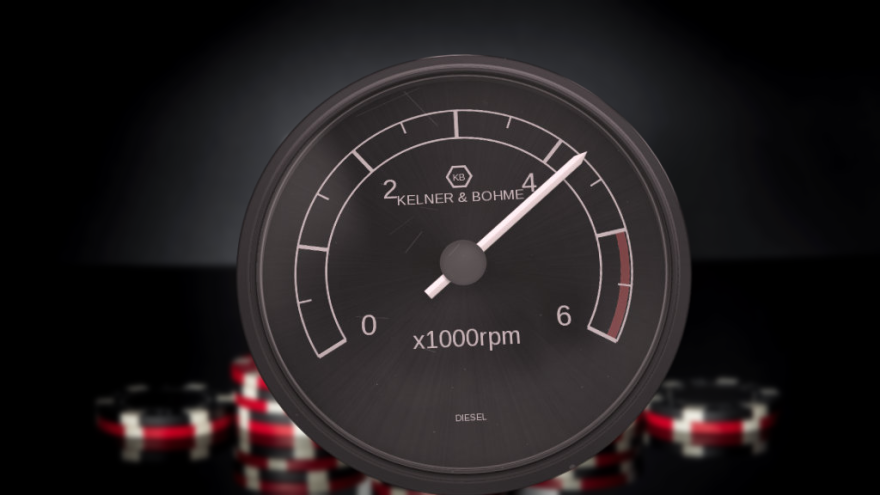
{"value": 4250, "unit": "rpm"}
